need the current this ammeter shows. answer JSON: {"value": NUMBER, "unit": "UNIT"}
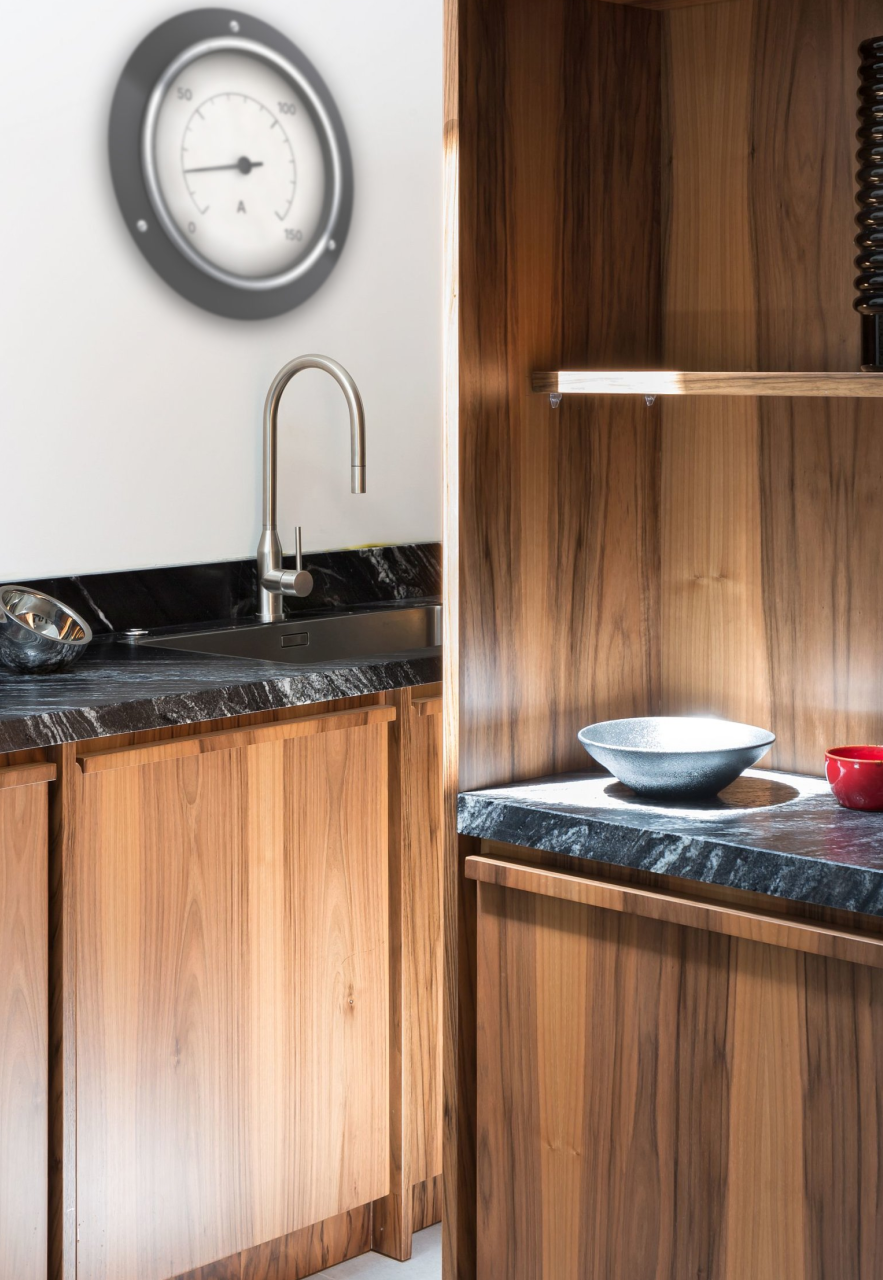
{"value": 20, "unit": "A"}
